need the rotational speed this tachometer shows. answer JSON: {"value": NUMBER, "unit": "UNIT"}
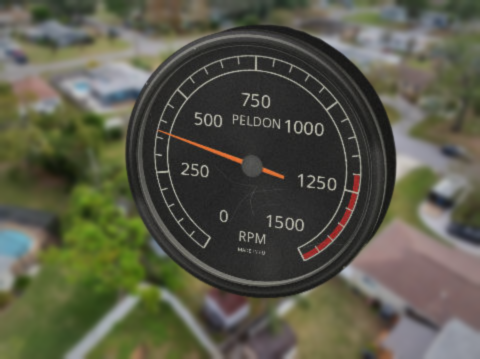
{"value": 375, "unit": "rpm"}
